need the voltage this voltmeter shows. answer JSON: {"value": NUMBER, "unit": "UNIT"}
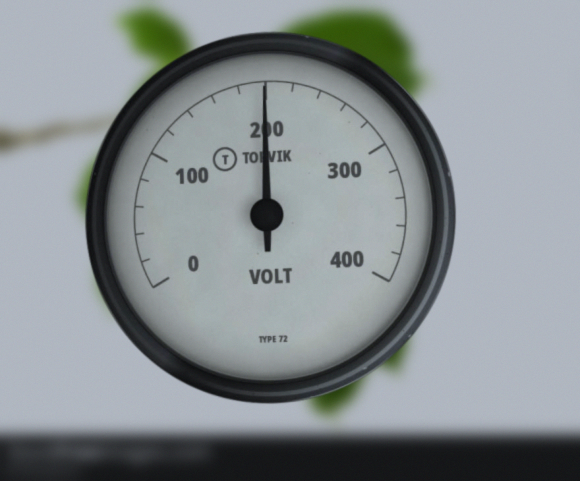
{"value": 200, "unit": "V"}
